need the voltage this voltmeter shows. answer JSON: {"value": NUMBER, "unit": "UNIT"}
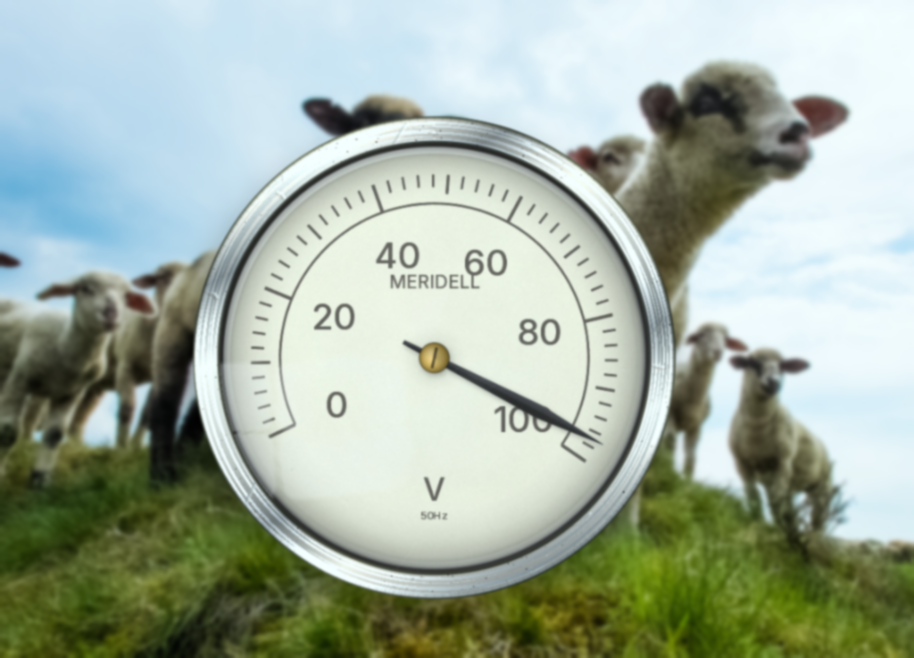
{"value": 97, "unit": "V"}
